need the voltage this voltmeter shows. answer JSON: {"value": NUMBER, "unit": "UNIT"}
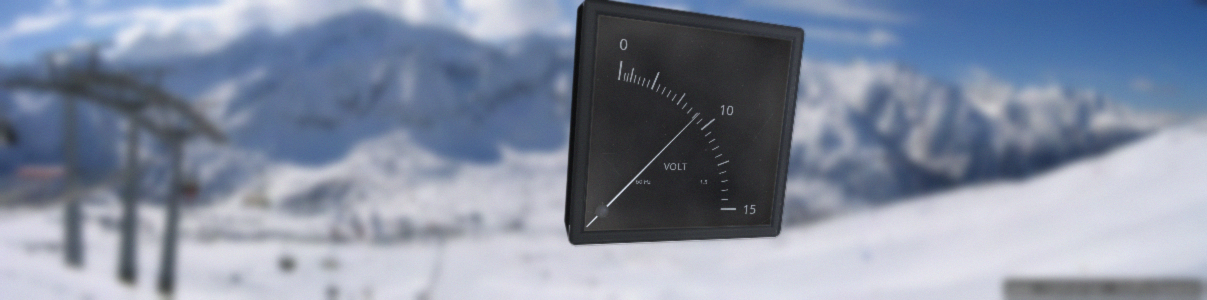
{"value": 9, "unit": "V"}
